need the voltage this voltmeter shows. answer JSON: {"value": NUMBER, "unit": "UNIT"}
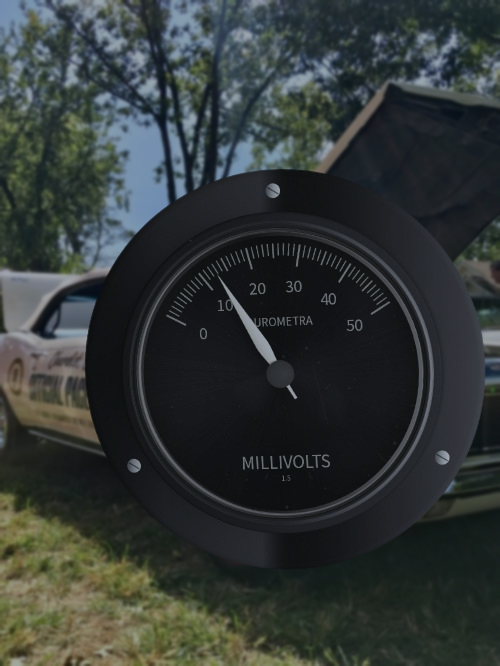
{"value": 13, "unit": "mV"}
